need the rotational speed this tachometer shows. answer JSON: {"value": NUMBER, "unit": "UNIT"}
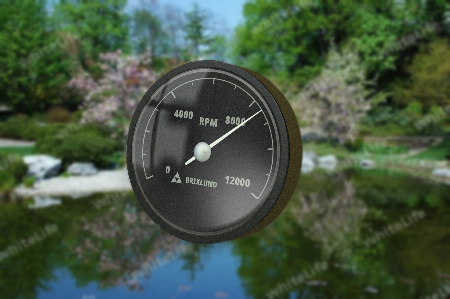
{"value": 8500, "unit": "rpm"}
